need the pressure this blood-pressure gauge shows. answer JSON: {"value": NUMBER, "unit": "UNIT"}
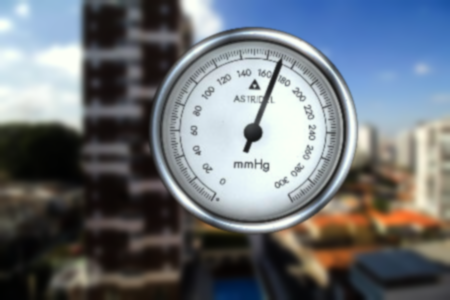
{"value": 170, "unit": "mmHg"}
